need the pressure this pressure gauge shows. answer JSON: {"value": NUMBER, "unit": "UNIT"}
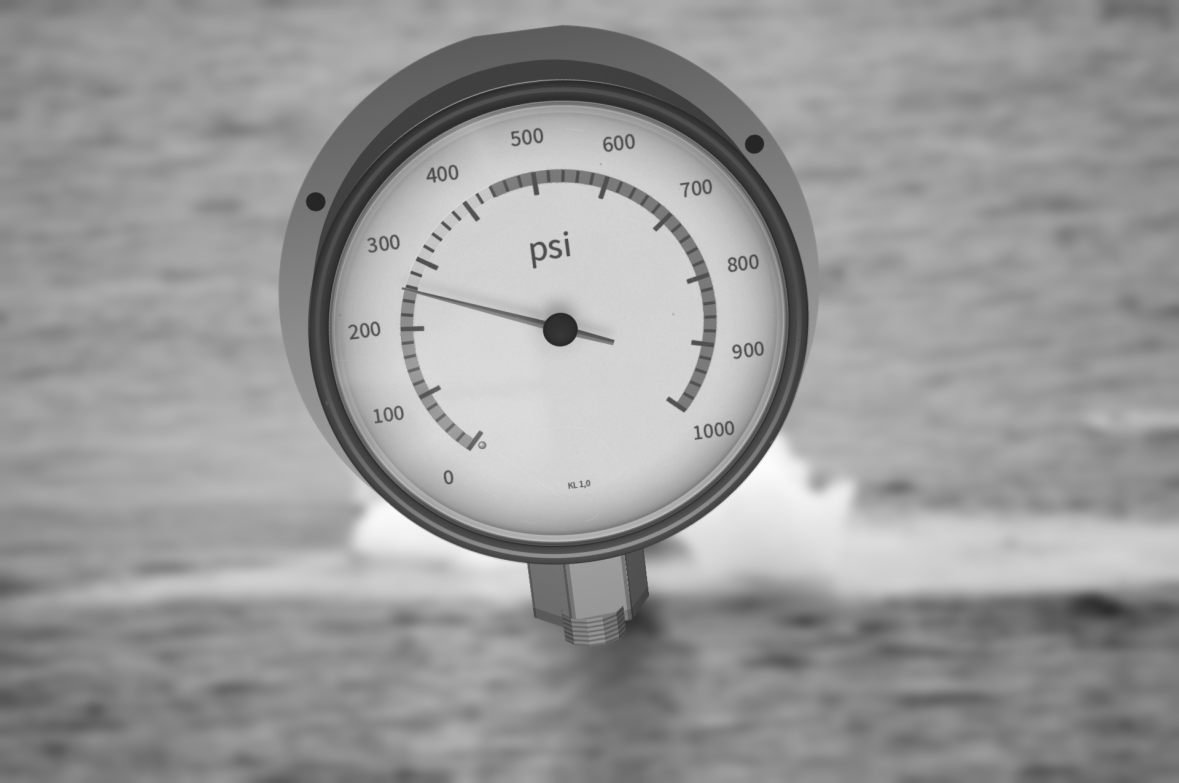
{"value": 260, "unit": "psi"}
